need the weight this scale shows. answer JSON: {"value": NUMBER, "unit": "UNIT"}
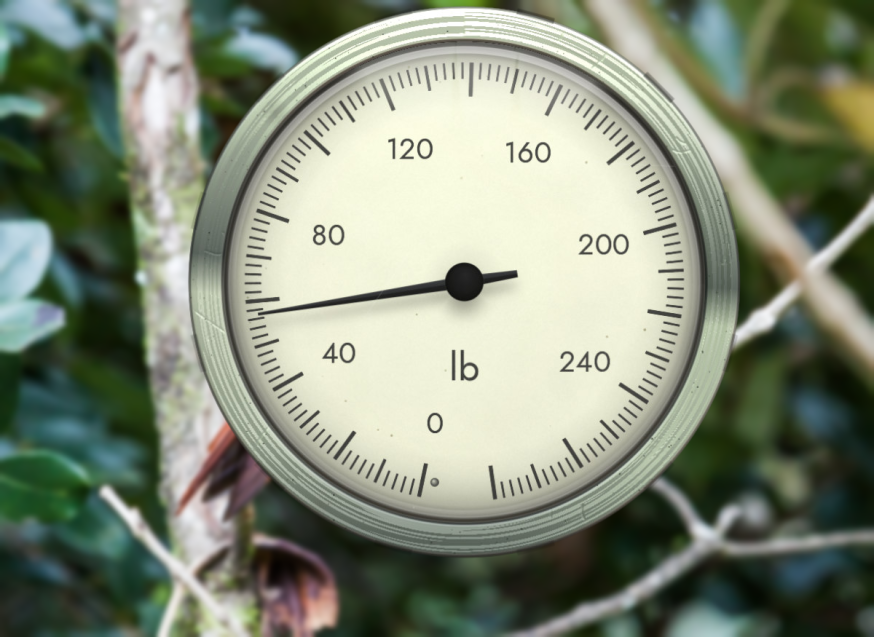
{"value": 57, "unit": "lb"}
